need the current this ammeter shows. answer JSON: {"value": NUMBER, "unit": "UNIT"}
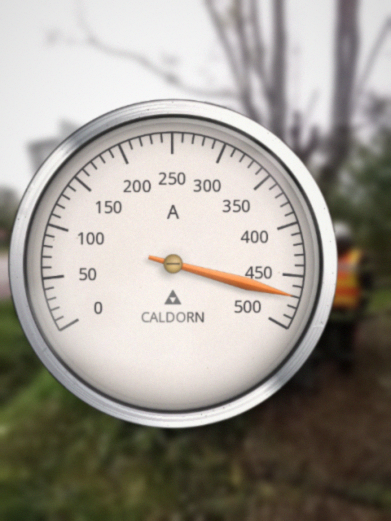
{"value": 470, "unit": "A"}
